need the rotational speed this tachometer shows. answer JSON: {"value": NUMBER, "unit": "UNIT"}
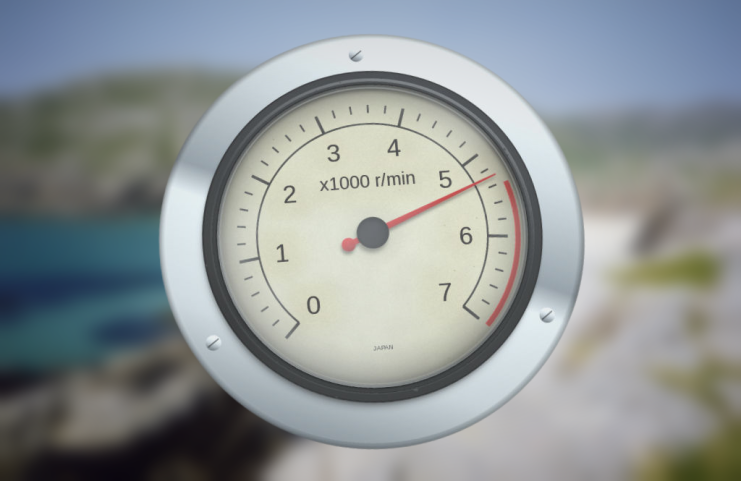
{"value": 5300, "unit": "rpm"}
